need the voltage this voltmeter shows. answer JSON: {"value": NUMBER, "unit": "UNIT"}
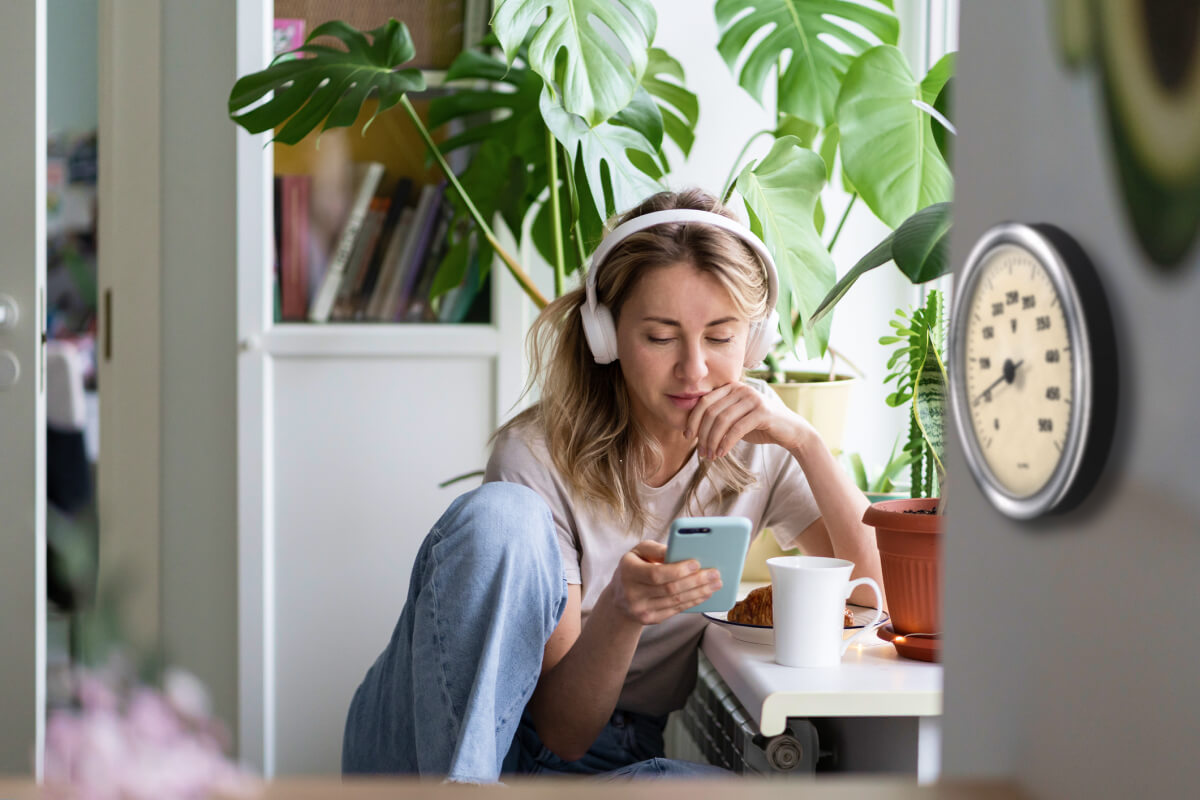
{"value": 50, "unit": "V"}
